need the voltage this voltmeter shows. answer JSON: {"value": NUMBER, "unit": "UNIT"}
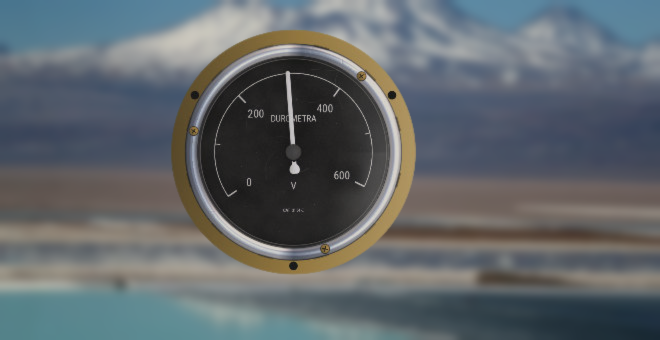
{"value": 300, "unit": "V"}
